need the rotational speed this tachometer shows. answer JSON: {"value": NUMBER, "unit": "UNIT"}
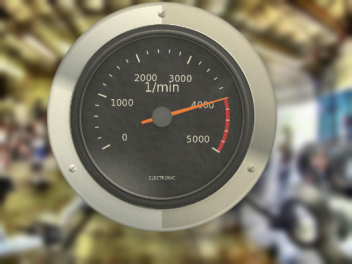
{"value": 4000, "unit": "rpm"}
